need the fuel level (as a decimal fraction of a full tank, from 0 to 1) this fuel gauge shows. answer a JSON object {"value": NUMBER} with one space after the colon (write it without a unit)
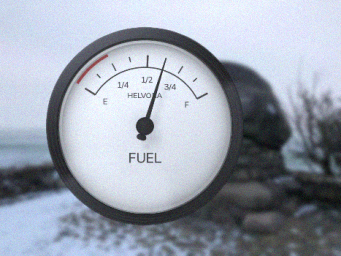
{"value": 0.625}
